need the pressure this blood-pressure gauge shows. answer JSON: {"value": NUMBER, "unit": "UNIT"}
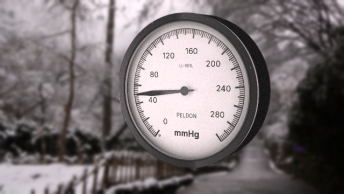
{"value": 50, "unit": "mmHg"}
